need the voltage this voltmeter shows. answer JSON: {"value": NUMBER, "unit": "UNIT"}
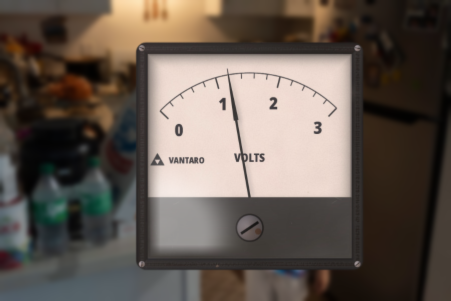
{"value": 1.2, "unit": "V"}
